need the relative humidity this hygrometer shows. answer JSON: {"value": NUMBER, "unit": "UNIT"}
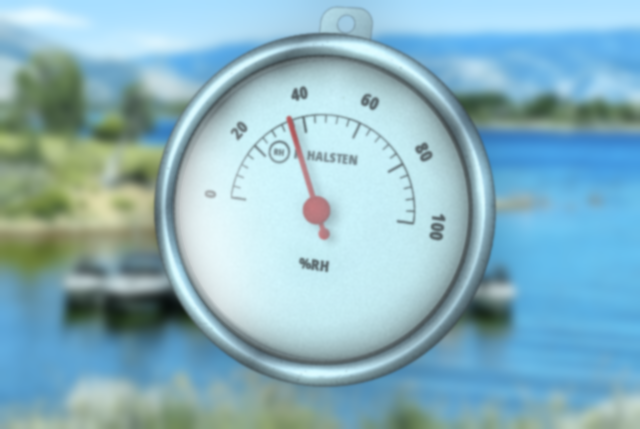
{"value": 36, "unit": "%"}
